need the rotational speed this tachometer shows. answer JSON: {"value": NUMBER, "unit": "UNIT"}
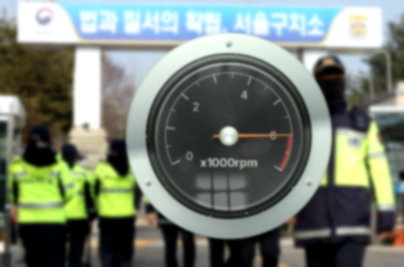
{"value": 6000, "unit": "rpm"}
